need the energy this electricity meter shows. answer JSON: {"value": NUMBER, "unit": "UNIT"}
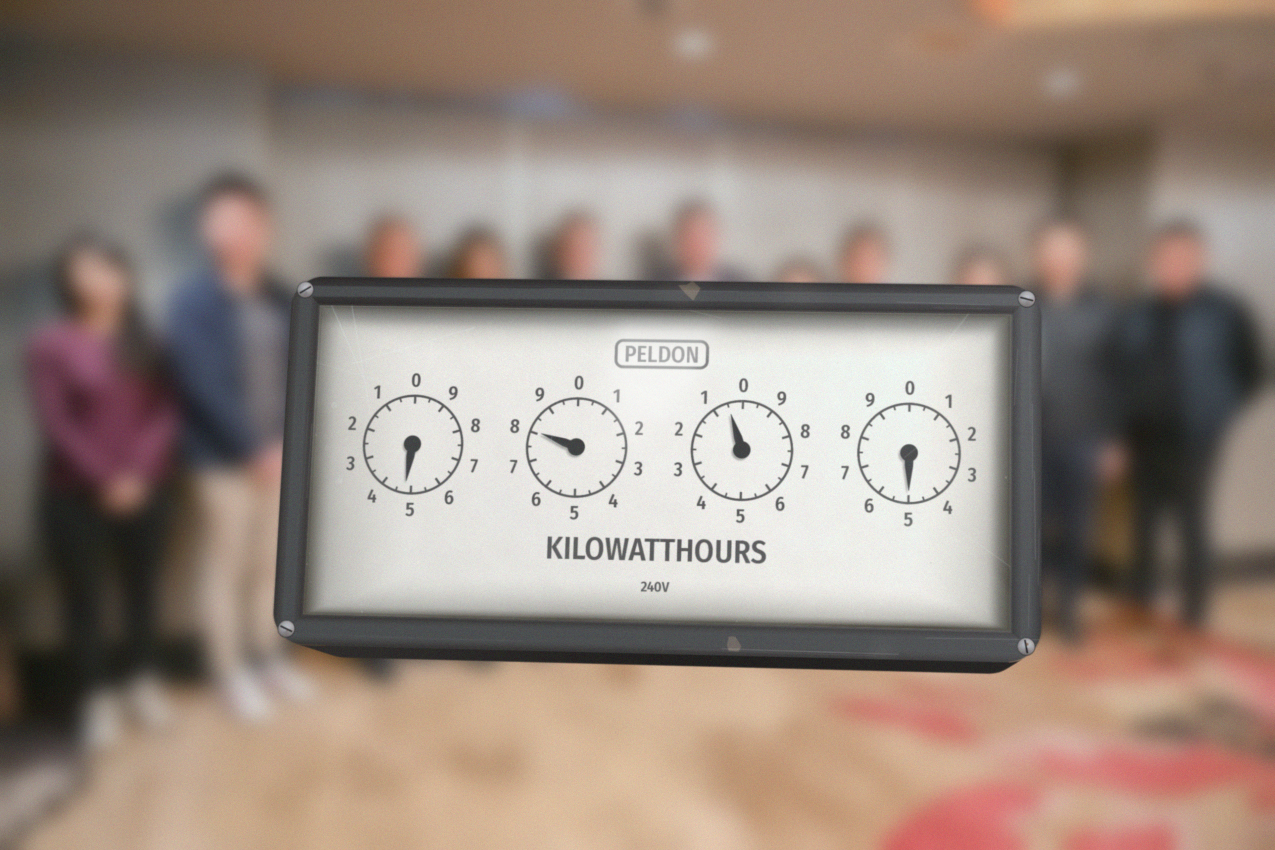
{"value": 4805, "unit": "kWh"}
